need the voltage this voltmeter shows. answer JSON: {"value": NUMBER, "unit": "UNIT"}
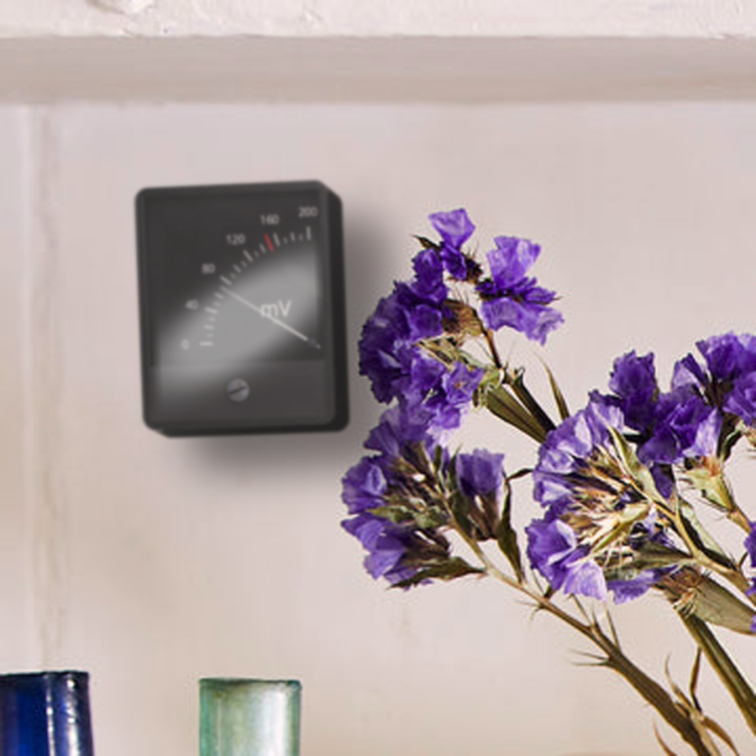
{"value": 70, "unit": "mV"}
